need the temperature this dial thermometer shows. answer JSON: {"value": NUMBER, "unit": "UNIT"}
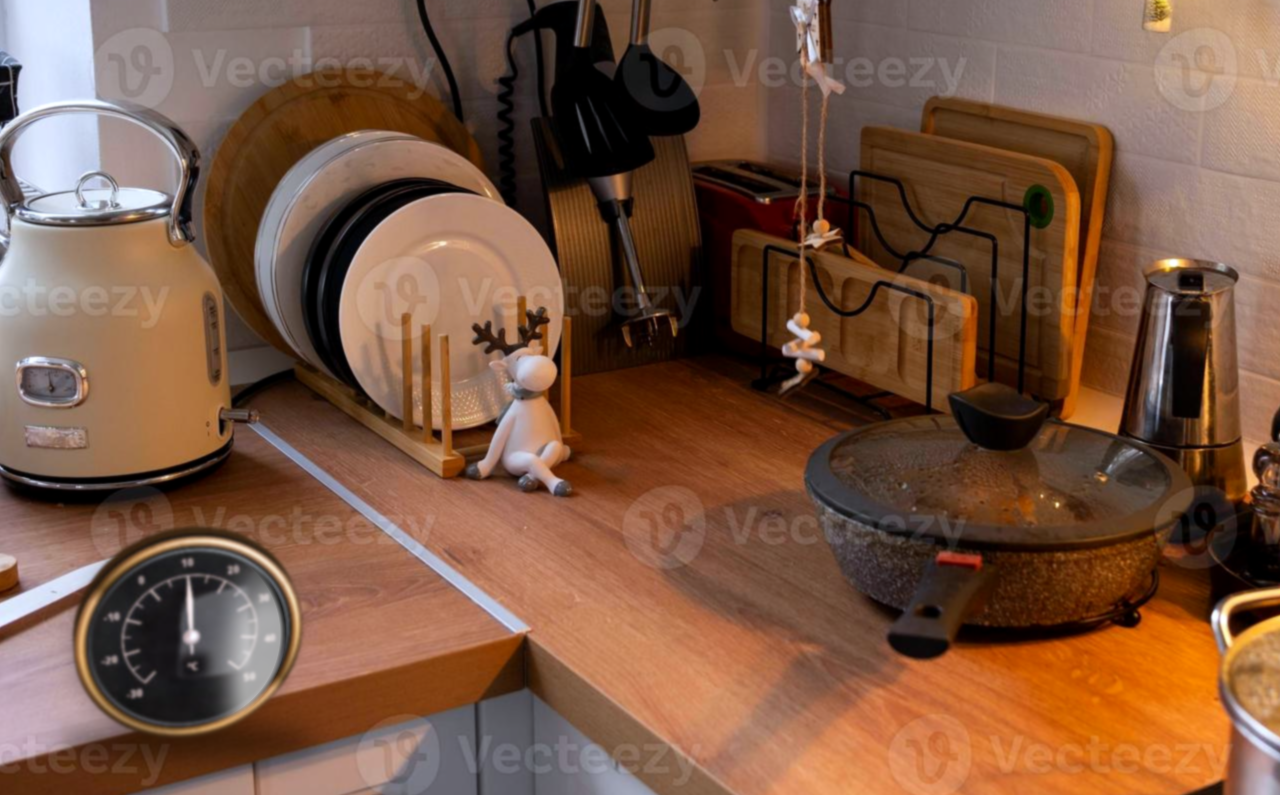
{"value": 10, "unit": "°C"}
